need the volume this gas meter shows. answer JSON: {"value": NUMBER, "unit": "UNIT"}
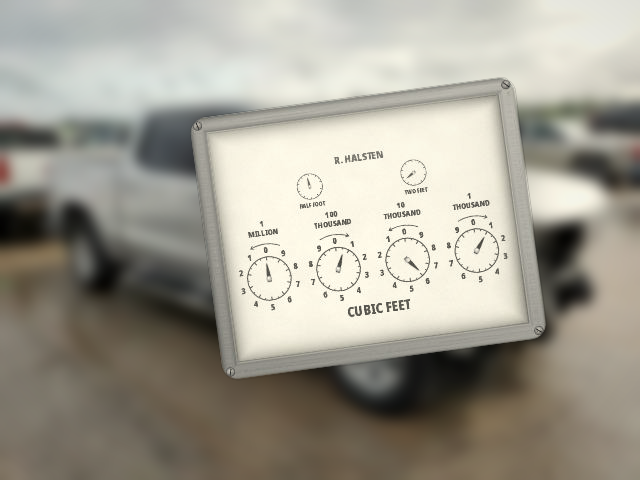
{"value": 6100, "unit": "ft³"}
